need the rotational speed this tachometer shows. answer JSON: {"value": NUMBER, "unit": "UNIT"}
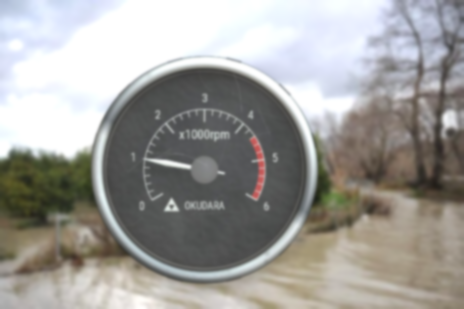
{"value": 1000, "unit": "rpm"}
